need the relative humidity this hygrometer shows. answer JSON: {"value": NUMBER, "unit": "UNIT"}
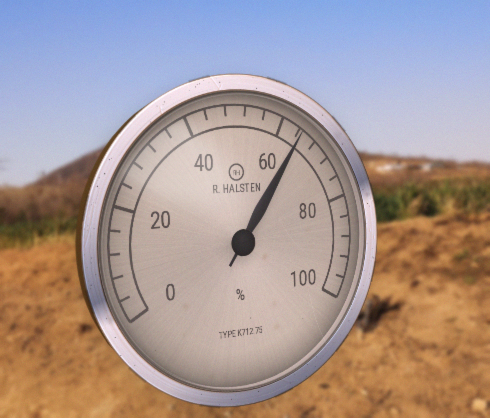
{"value": 64, "unit": "%"}
